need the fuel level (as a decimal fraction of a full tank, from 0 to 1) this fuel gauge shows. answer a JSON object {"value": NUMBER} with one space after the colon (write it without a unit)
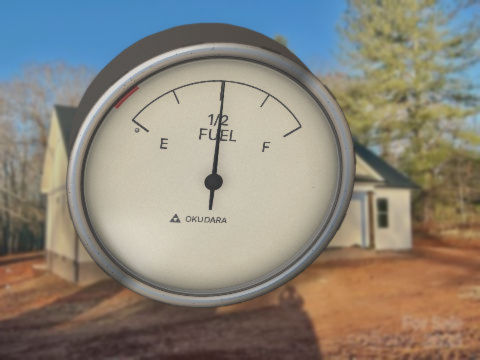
{"value": 0.5}
